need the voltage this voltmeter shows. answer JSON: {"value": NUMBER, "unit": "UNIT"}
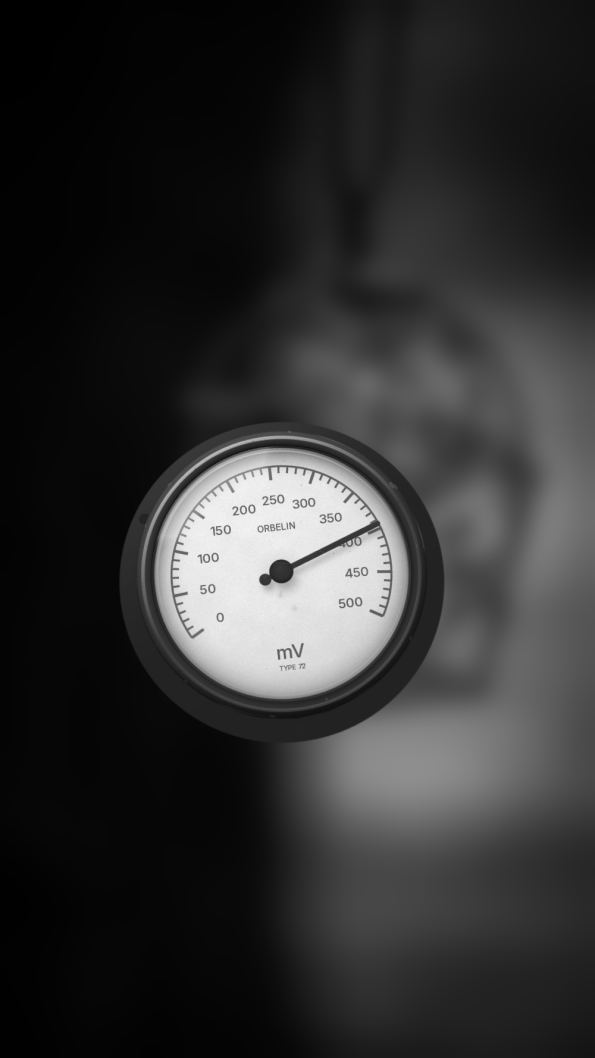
{"value": 395, "unit": "mV"}
